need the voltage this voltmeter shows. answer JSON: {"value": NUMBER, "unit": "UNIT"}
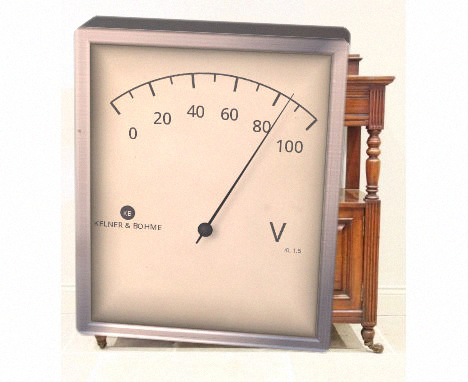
{"value": 85, "unit": "V"}
